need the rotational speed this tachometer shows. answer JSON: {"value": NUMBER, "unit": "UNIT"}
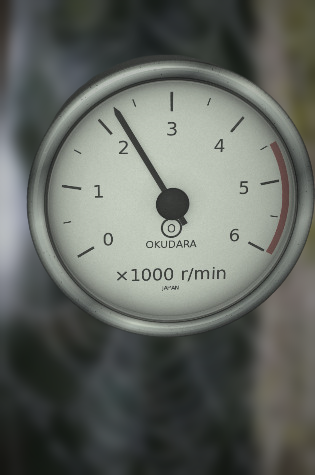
{"value": 2250, "unit": "rpm"}
